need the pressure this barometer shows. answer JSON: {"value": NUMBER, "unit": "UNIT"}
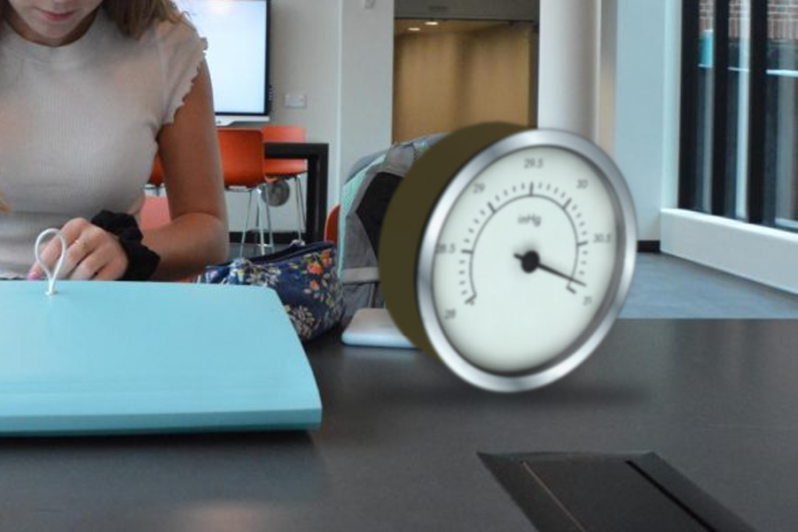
{"value": 30.9, "unit": "inHg"}
